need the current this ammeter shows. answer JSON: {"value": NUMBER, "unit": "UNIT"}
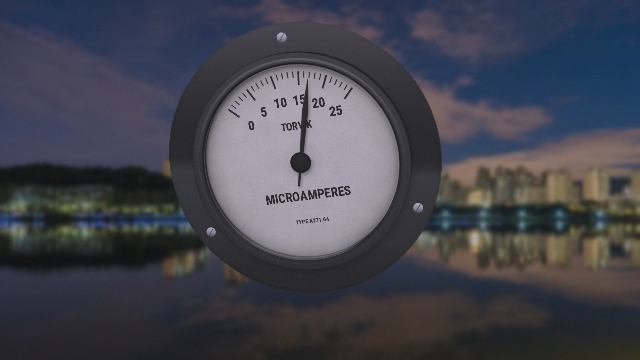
{"value": 17, "unit": "µA"}
